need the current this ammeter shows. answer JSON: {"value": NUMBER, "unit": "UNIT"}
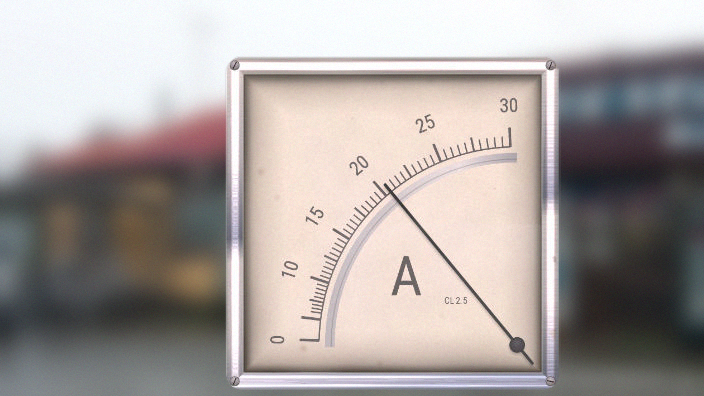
{"value": 20.5, "unit": "A"}
